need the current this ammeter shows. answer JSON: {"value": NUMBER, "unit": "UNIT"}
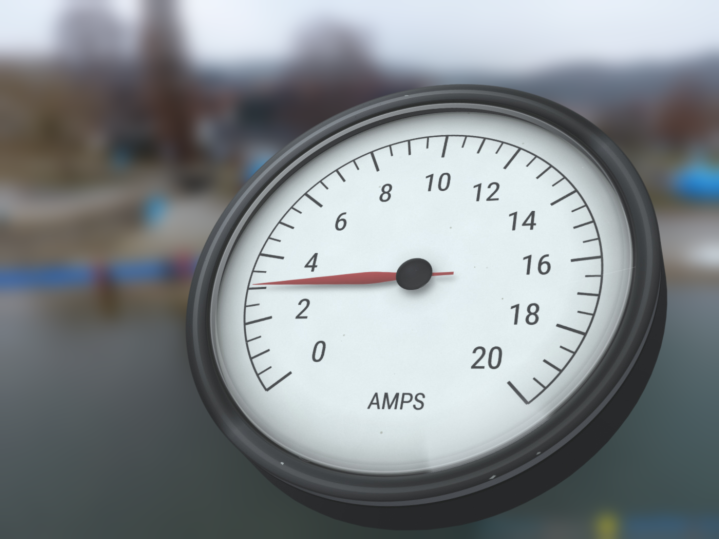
{"value": 3, "unit": "A"}
